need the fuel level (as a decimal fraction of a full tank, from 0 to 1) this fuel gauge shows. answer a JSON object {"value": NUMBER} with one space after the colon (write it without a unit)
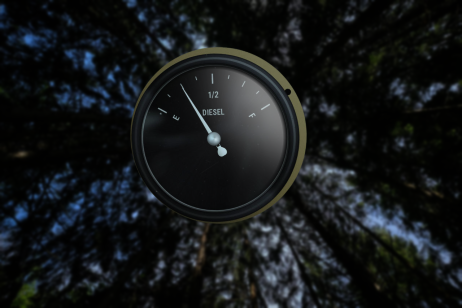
{"value": 0.25}
